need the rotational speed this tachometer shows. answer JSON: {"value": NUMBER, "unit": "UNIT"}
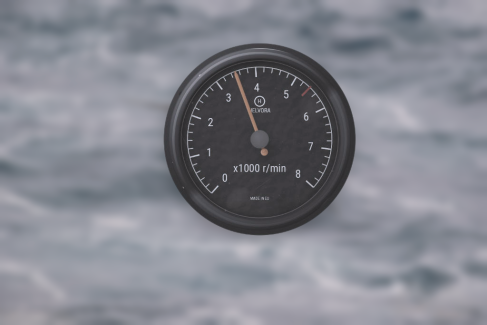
{"value": 3500, "unit": "rpm"}
